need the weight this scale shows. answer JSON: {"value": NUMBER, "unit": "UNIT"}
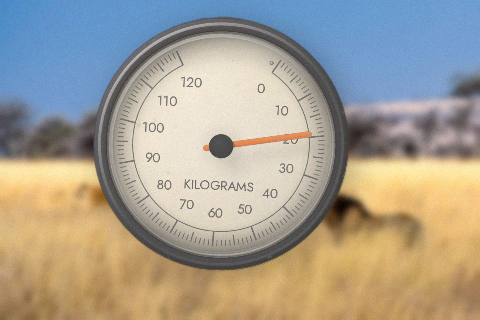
{"value": 19, "unit": "kg"}
